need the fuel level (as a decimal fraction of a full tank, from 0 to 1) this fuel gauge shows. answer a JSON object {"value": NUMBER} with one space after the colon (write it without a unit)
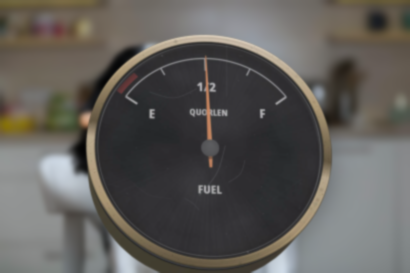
{"value": 0.5}
